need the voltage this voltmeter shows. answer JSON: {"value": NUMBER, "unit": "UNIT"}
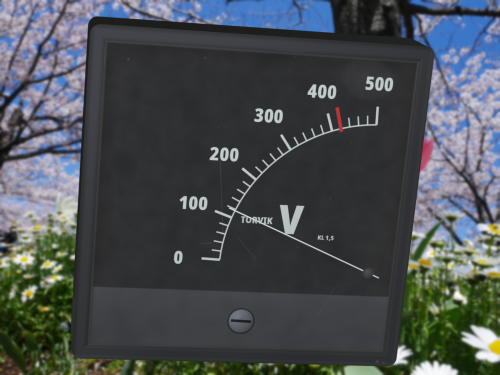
{"value": 120, "unit": "V"}
